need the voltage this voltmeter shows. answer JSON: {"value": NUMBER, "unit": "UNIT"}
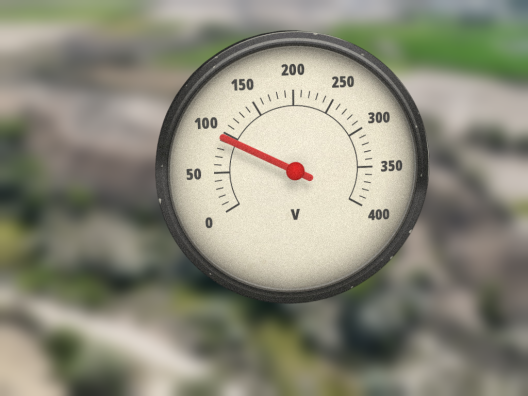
{"value": 95, "unit": "V"}
